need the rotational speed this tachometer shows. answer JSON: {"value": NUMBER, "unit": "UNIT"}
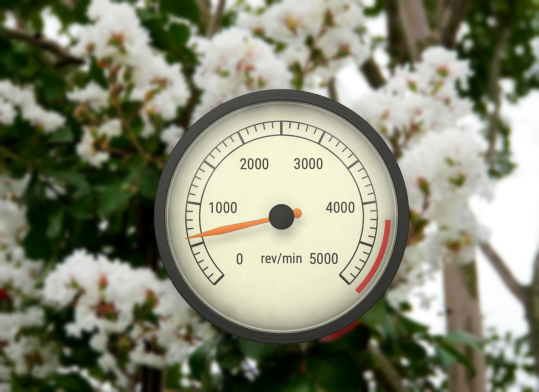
{"value": 600, "unit": "rpm"}
